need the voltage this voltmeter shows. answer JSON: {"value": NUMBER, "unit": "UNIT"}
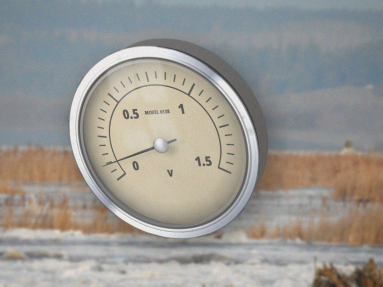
{"value": 0.1, "unit": "V"}
